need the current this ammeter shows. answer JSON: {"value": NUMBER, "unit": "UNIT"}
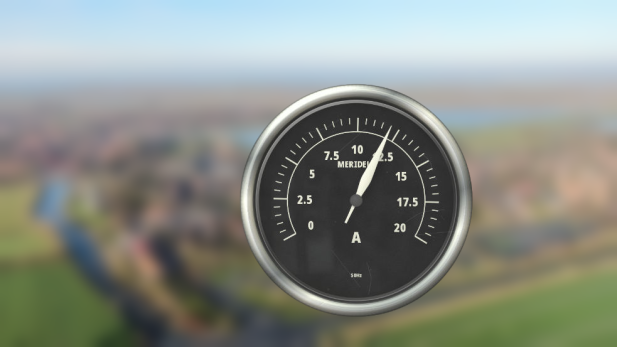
{"value": 12, "unit": "A"}
